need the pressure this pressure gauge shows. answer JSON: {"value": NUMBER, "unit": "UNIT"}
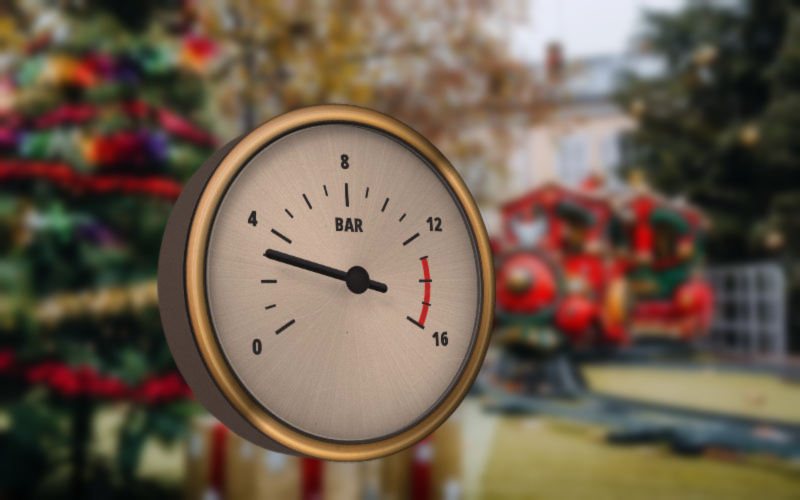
{"value": 3, "unit": "bar"}
